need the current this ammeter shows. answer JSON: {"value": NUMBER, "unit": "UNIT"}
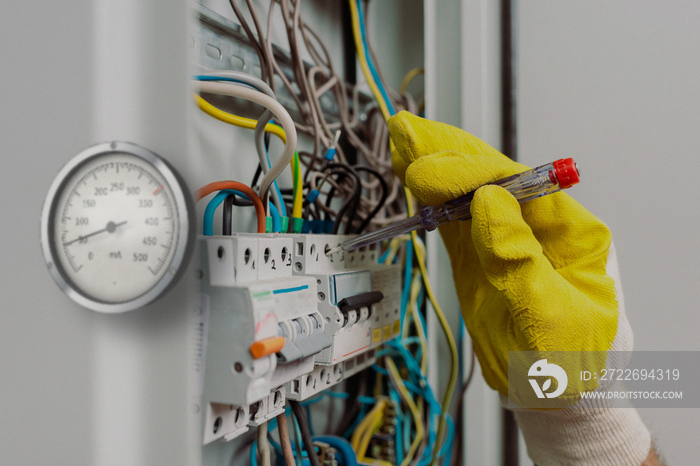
{"value": 50, "unit": "mA"}
